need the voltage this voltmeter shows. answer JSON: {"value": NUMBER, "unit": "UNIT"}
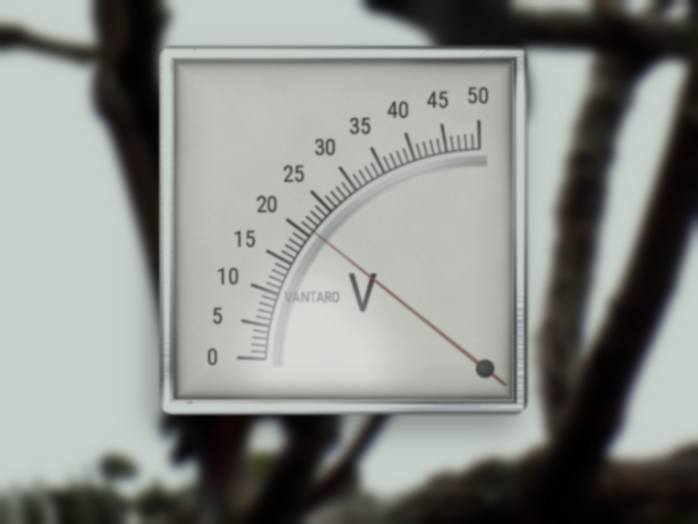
{"value": 21, "unit": "V"}
